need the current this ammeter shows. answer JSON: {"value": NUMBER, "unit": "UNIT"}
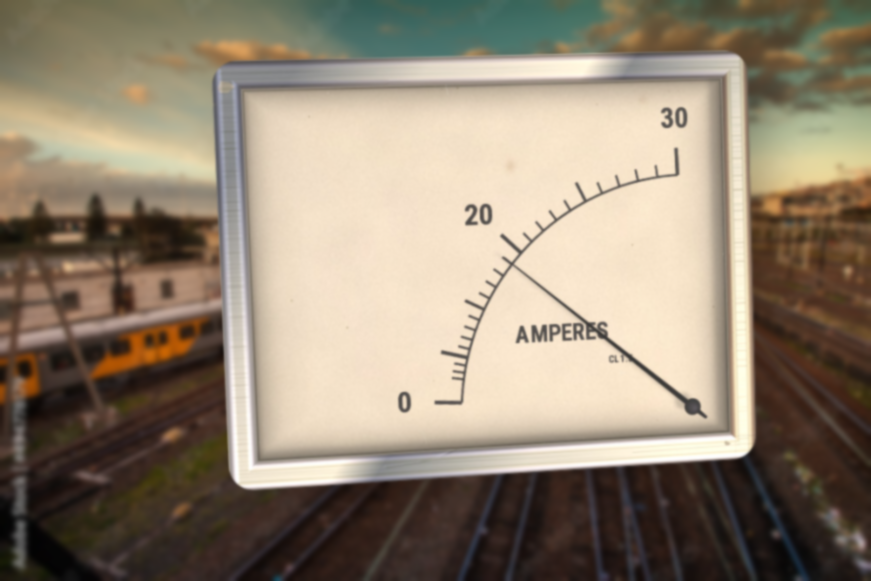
{"value": 19, "unit": "A"}
